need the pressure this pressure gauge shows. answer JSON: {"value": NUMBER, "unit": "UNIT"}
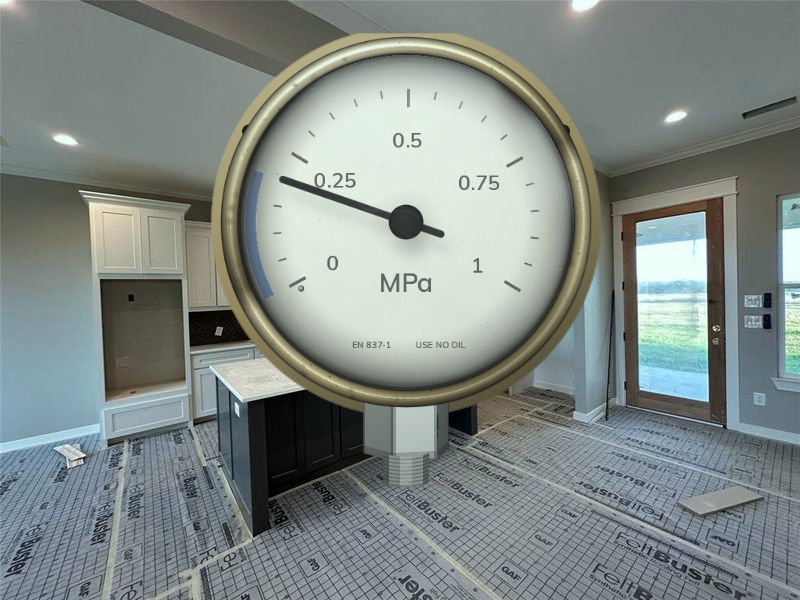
{"value": 0.2, "unit": "MPa"}
